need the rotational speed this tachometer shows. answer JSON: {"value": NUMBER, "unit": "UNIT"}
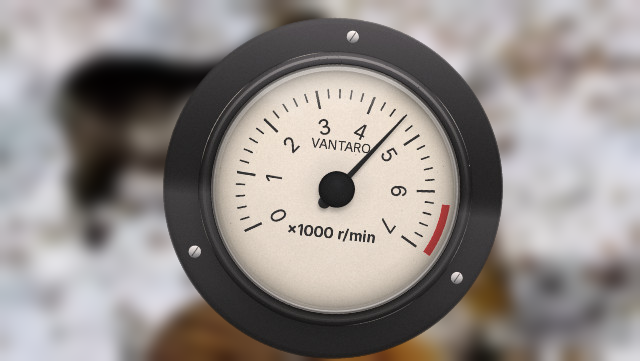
{"value": 4600, "unit": "rpm"}
